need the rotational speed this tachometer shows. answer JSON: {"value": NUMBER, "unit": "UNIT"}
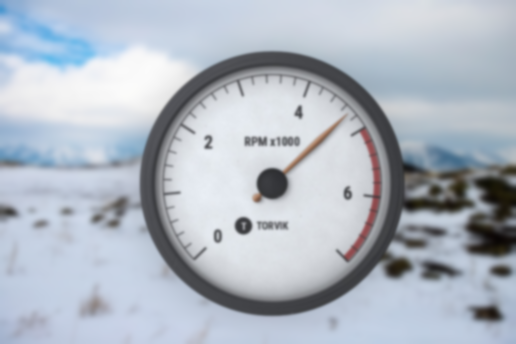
{"value": 4700, "unit": "rpm"}
